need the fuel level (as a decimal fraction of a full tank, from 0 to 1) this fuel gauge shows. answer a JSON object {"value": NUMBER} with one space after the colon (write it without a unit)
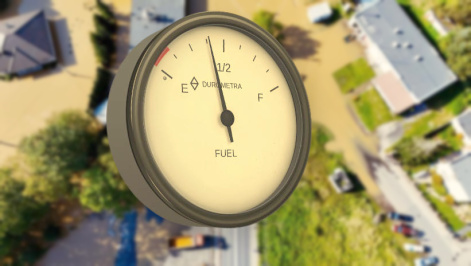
{"value": 0.375}
